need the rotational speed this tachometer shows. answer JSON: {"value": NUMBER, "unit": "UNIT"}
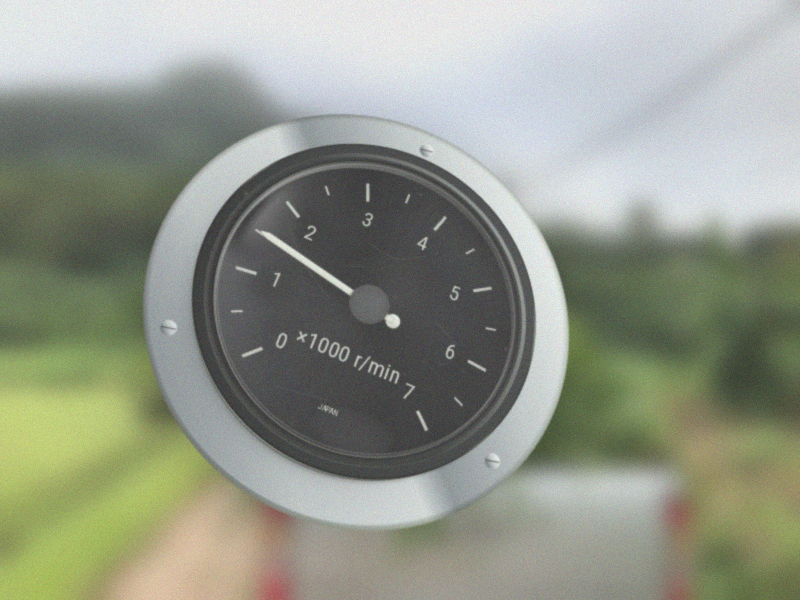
{"value": 1500, "unit": "rpm"}
